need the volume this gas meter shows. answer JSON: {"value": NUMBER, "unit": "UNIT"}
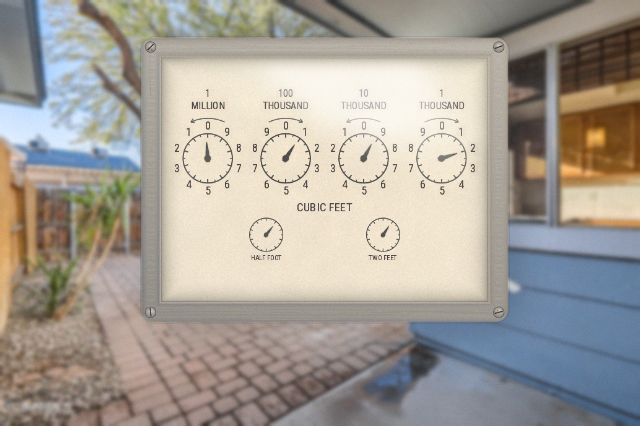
{"value": 9200, "unit": "ft³"}
